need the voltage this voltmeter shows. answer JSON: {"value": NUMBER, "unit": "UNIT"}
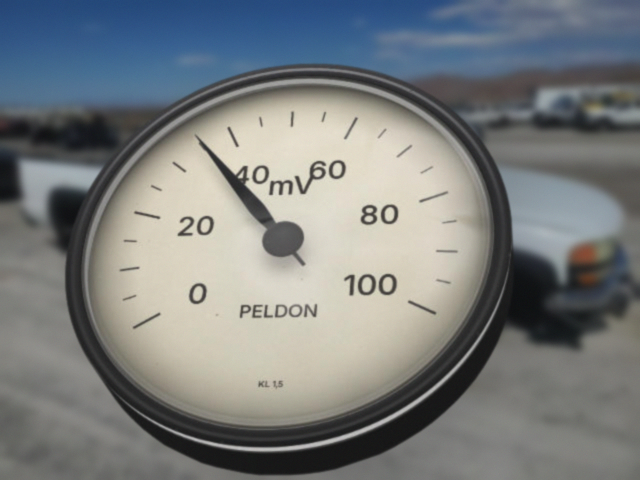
{"value": 35, "unit": "mV"}
